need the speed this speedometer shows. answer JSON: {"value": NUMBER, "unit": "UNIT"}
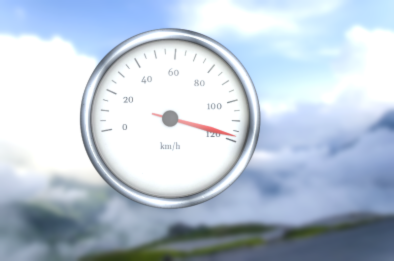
{"value": 117.5, "unit": "km/h"}
